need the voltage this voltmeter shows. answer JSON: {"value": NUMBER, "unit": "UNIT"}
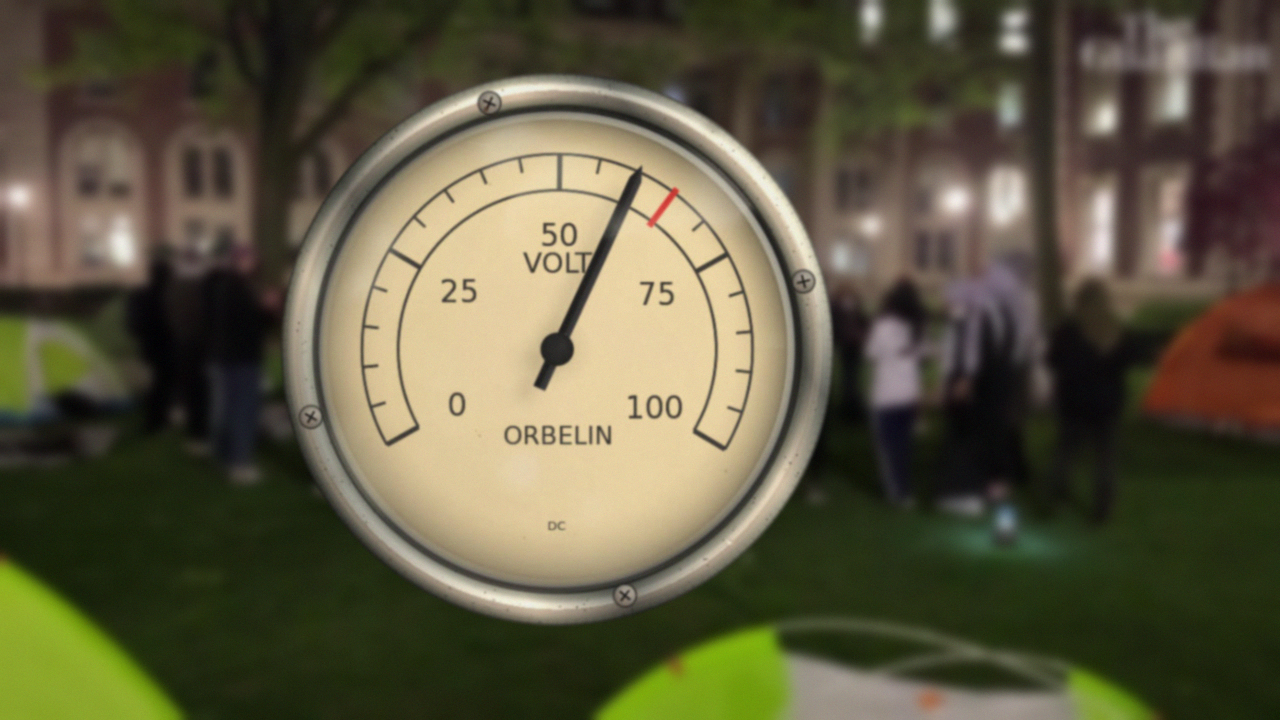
{"value": 60, "unit": "V"}
